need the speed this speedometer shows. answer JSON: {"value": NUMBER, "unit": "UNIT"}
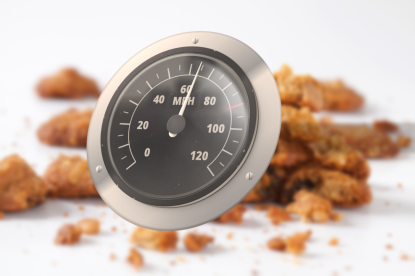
{"value": 65, "unit": "mph"}
